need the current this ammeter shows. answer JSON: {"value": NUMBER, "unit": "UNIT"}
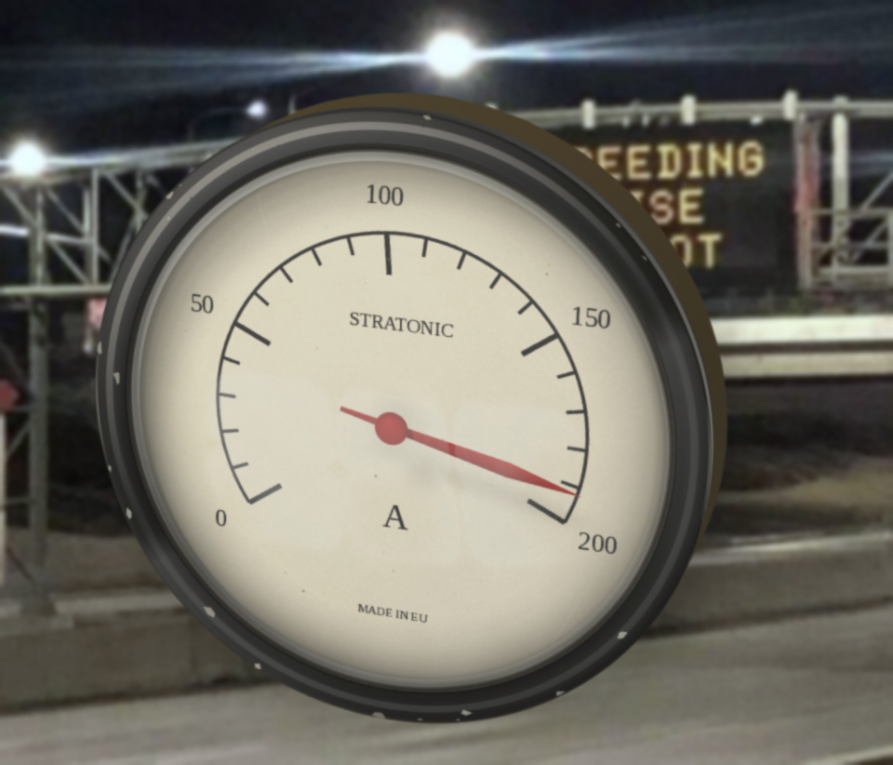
{"value": 190, "unit": "A"}
